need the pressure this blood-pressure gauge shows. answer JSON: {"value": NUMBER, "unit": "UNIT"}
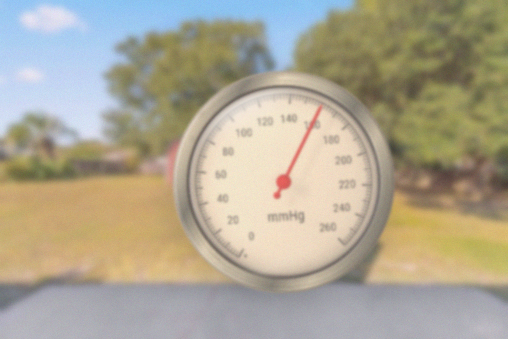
{"value": 160, "unit": "mmHg"}
